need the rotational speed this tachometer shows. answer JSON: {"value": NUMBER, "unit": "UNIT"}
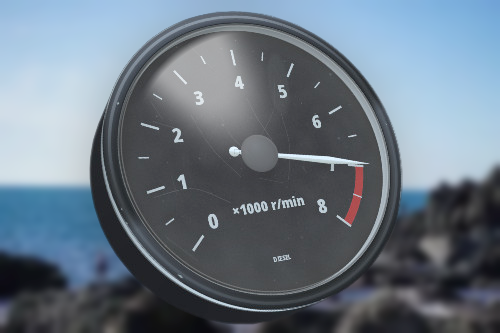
{"value": 7000, "unit": "rpm"}
